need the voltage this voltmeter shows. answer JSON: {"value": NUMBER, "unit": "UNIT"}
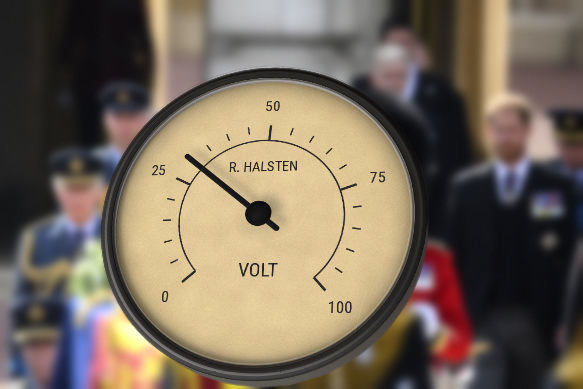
{"value": 30, "unit": "V"}
